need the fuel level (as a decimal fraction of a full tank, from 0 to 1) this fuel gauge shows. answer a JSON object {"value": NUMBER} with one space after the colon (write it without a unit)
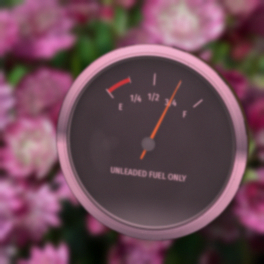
{"value": 0.75}
